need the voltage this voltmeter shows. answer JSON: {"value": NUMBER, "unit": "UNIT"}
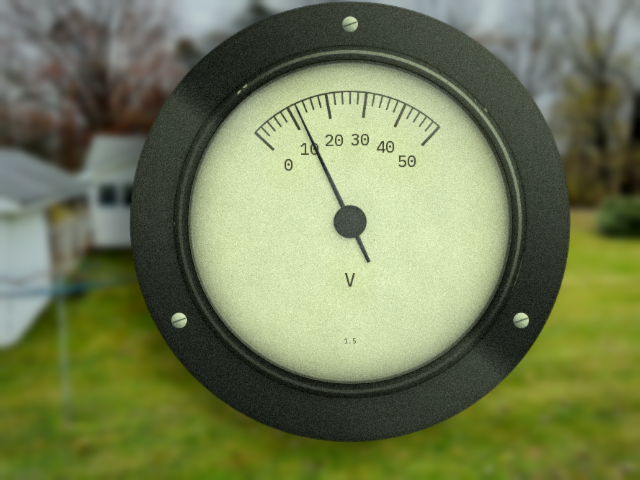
{"value": 12, "unit": "V"}
